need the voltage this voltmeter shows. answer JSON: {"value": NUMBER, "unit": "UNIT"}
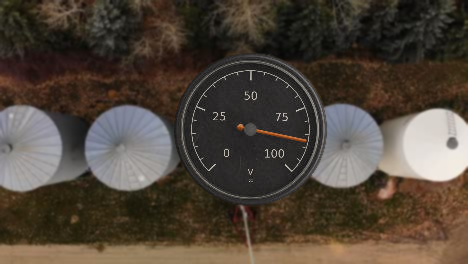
{"value": 87.5, "unit": "V"}
